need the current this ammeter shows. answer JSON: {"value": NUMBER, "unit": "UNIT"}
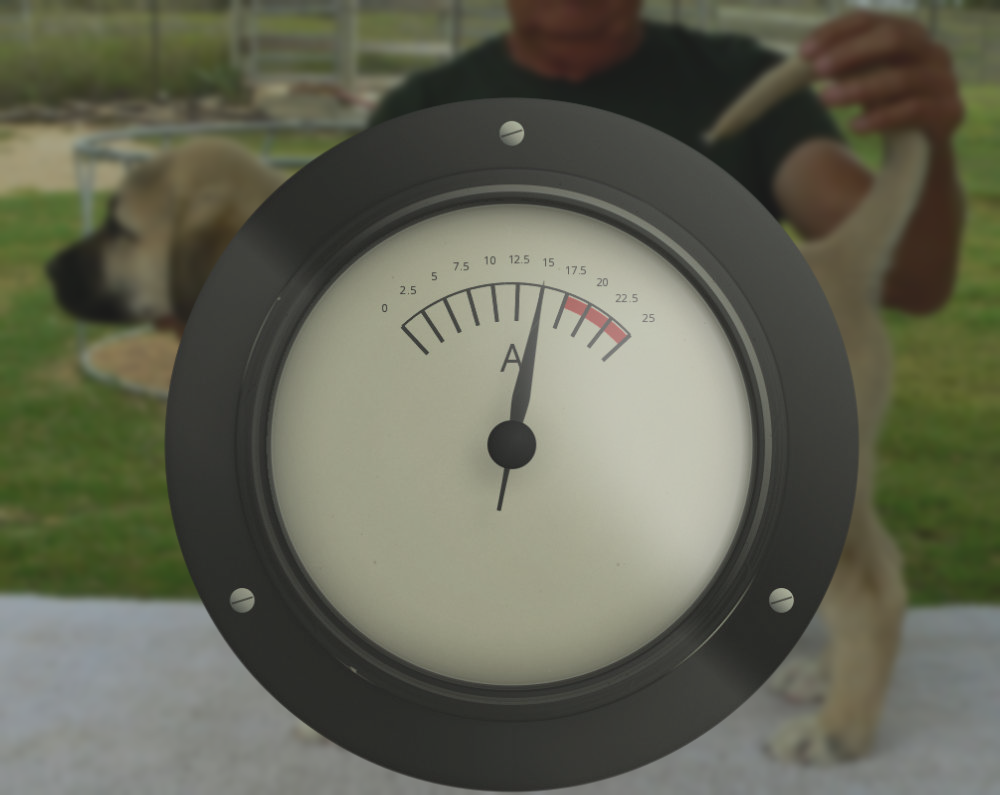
{"value": 15, "unit": "A"}
